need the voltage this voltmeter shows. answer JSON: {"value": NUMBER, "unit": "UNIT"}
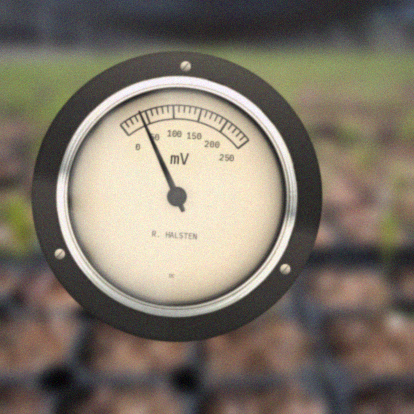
{"value": 40, "unit": "mV"}
